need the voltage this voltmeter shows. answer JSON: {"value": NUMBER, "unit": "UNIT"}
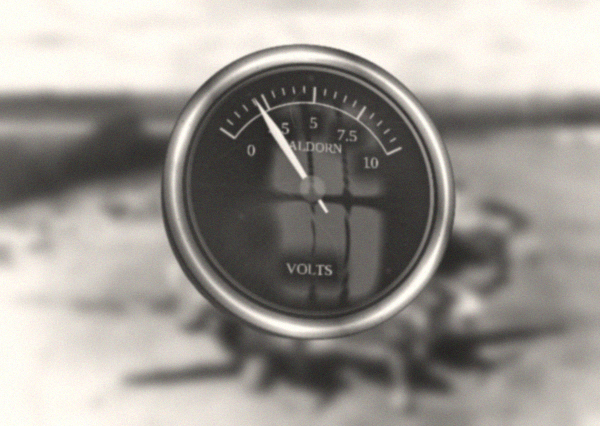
{"value": 2, "unit": "V"}
